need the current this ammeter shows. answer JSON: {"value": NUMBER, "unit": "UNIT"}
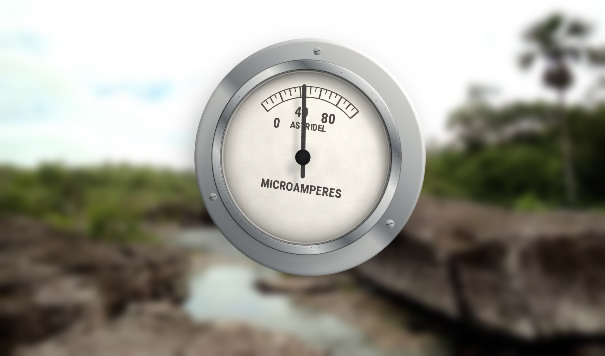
{"value": 45, "unit": "µA"}
